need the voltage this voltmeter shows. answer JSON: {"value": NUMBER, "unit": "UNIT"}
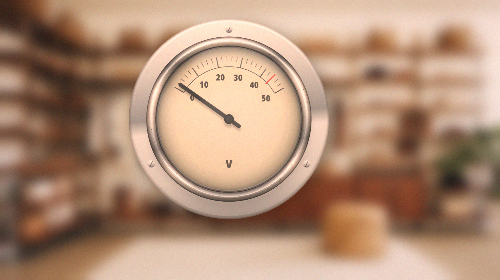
{"value": 2, "unit": "V"}
